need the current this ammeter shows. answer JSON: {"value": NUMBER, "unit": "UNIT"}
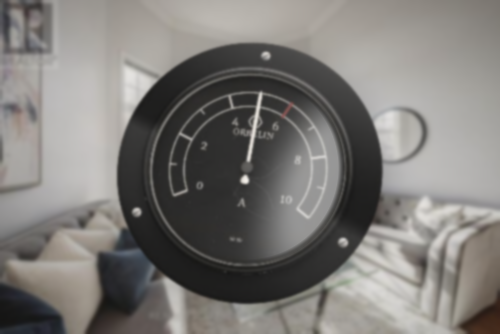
{"value": 5, "unit": "A"}
